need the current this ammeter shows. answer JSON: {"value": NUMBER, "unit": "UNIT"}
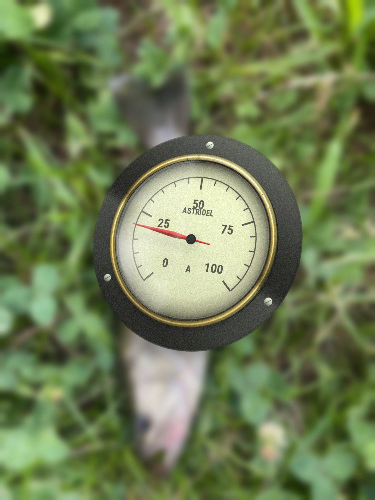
{"value": 20, "unit": "A"}
